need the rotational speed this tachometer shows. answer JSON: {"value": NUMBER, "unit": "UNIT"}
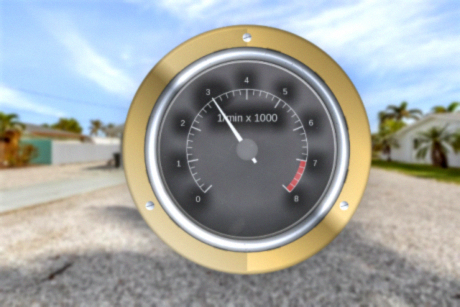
{"value": 3000, "unit": "rpm"}
